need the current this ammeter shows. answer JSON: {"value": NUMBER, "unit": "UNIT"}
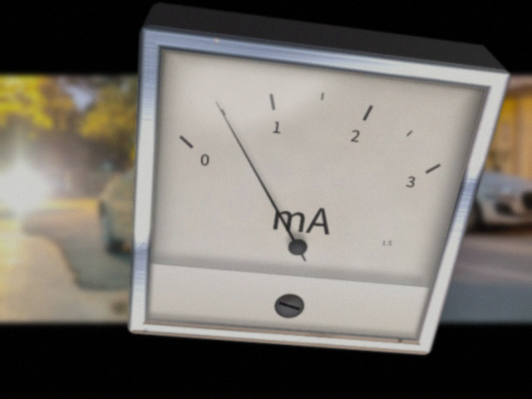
{"value": 0.5, "unit": "mA"}
